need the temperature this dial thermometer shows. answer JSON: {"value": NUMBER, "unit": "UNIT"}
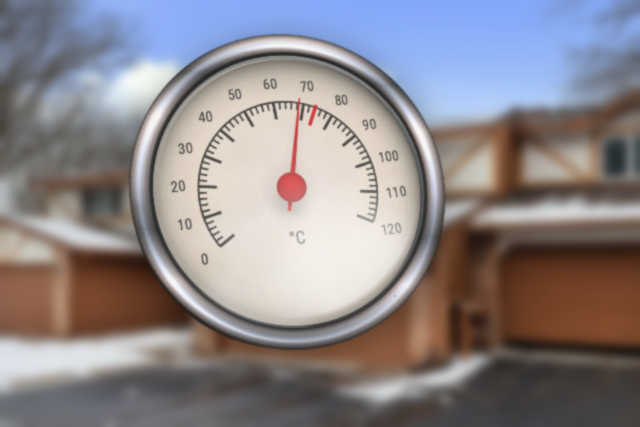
{"value": 68, "unit": "°C"}
